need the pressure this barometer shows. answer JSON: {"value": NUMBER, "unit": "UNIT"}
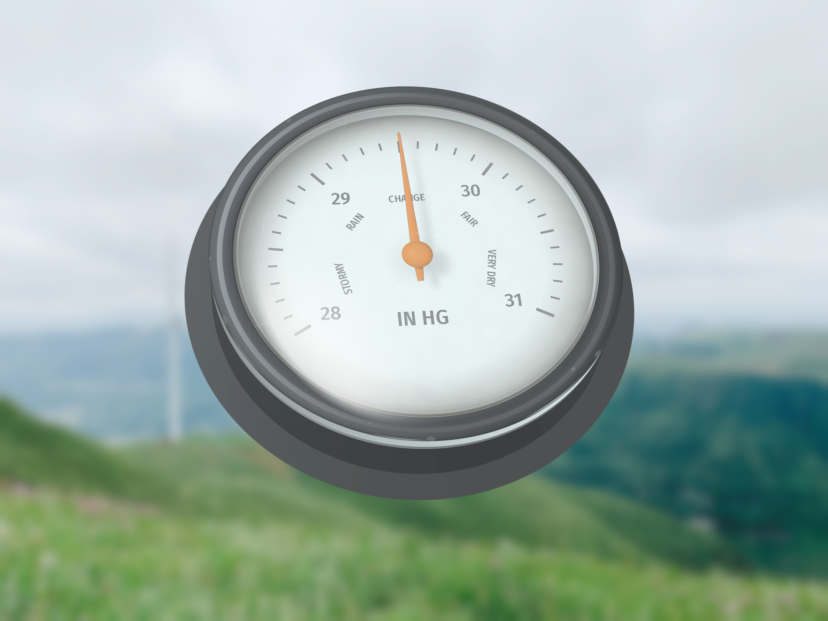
{"value": 29.5, "unit": "inHg"}
